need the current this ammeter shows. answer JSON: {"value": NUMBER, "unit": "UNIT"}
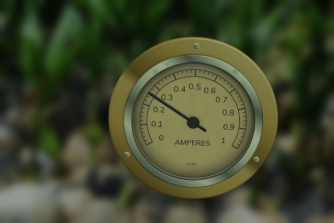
{"value": 0.26, "unit": "A"}
